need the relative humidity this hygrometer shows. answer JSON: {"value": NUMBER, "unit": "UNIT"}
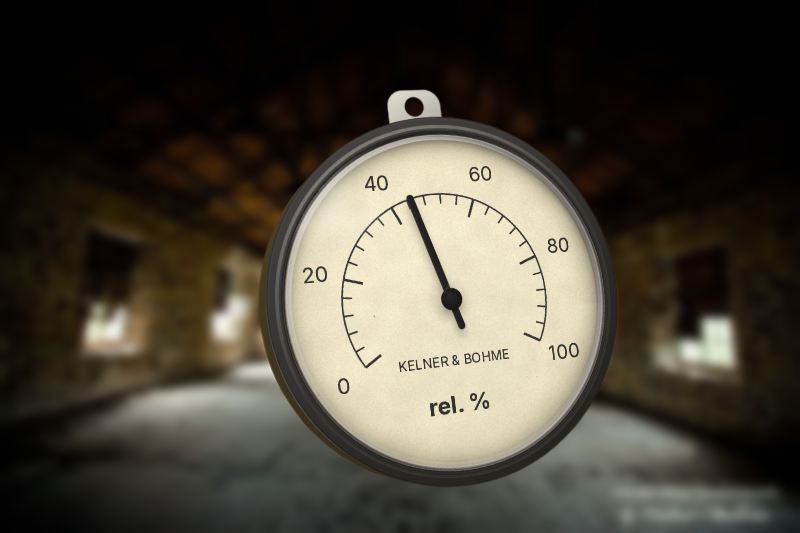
{"value": 44, "unit": "%"}
